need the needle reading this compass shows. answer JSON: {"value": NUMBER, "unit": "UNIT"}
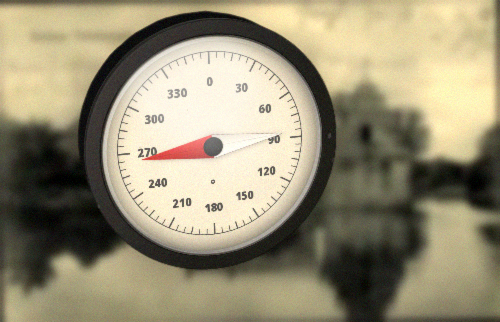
{"value": 265, "unit": "°"}
